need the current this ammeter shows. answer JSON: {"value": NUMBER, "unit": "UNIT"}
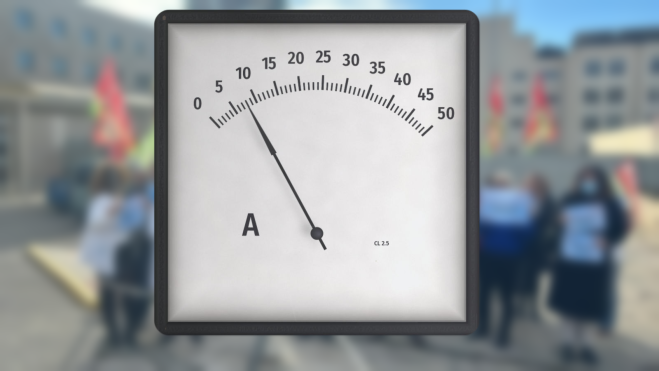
{"value": 8, "unit": "A"}
